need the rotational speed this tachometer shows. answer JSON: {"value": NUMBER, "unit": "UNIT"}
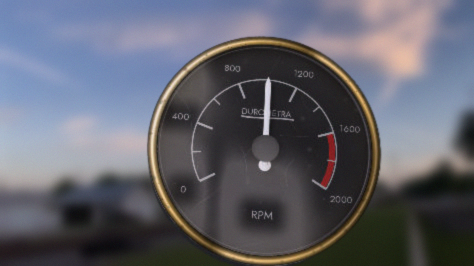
{"value": 1000, "unit": "rpm"}
